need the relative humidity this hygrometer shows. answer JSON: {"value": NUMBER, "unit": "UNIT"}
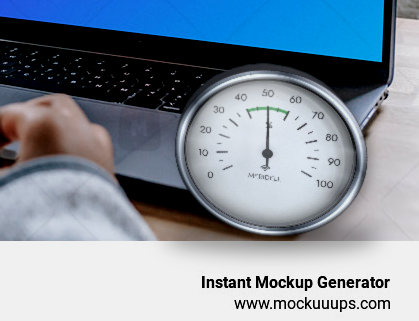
{"value": 50, "unit": "%"}
